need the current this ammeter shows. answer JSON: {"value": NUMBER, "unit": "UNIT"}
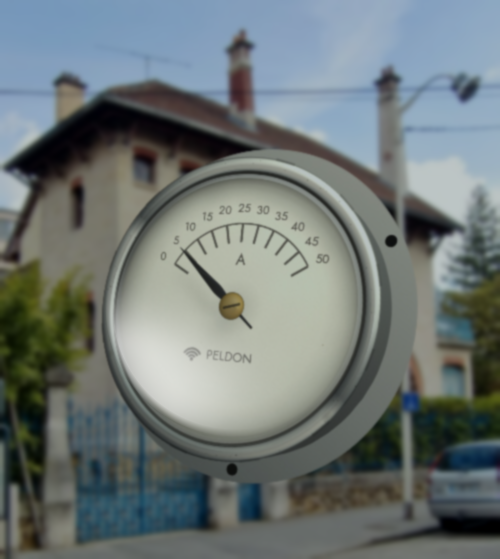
{"value": 5, "unit": "A"}
